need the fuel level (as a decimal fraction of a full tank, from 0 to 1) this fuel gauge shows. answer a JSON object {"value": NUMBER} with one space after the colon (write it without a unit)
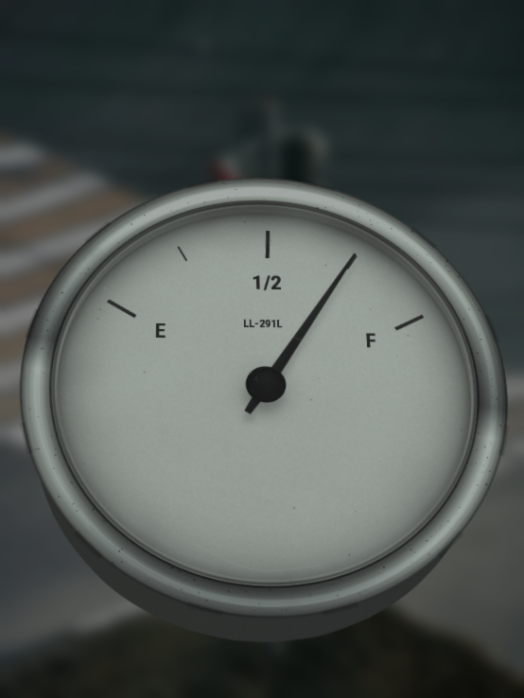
{"value": 0.75}
